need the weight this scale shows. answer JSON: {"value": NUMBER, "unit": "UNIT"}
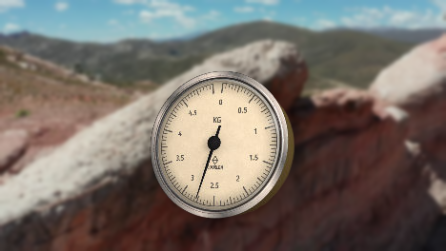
{"value": 2.75, "unit": "kg"}
